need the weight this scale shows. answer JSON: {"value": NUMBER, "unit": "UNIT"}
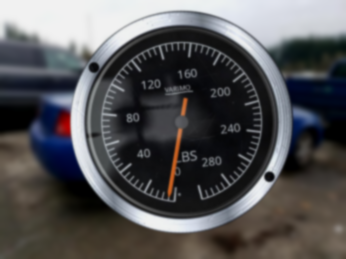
{"value": 4, "unit": "lb"}
